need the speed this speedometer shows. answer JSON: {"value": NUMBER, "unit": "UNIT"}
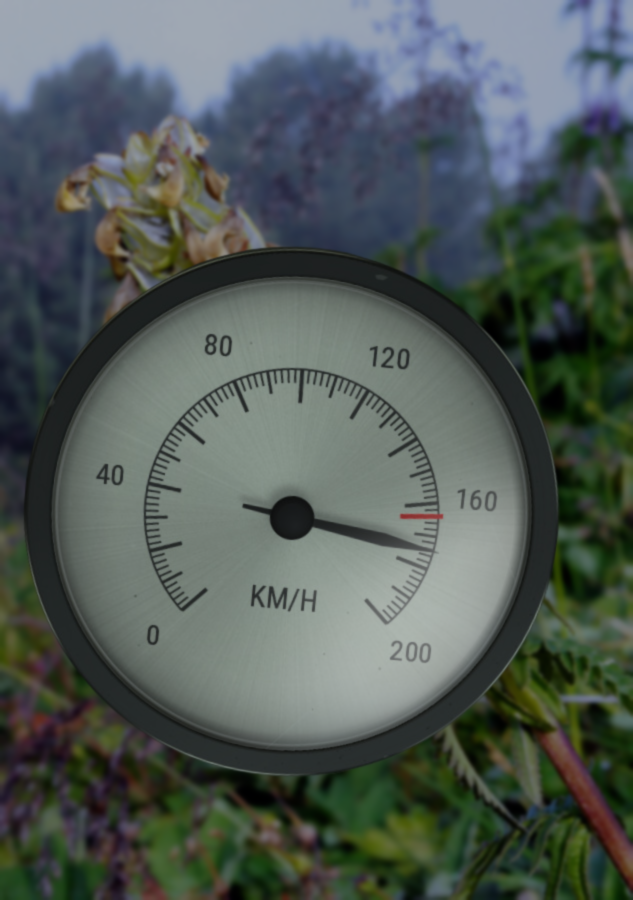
{"value": 174, "unit": "km/h"}
